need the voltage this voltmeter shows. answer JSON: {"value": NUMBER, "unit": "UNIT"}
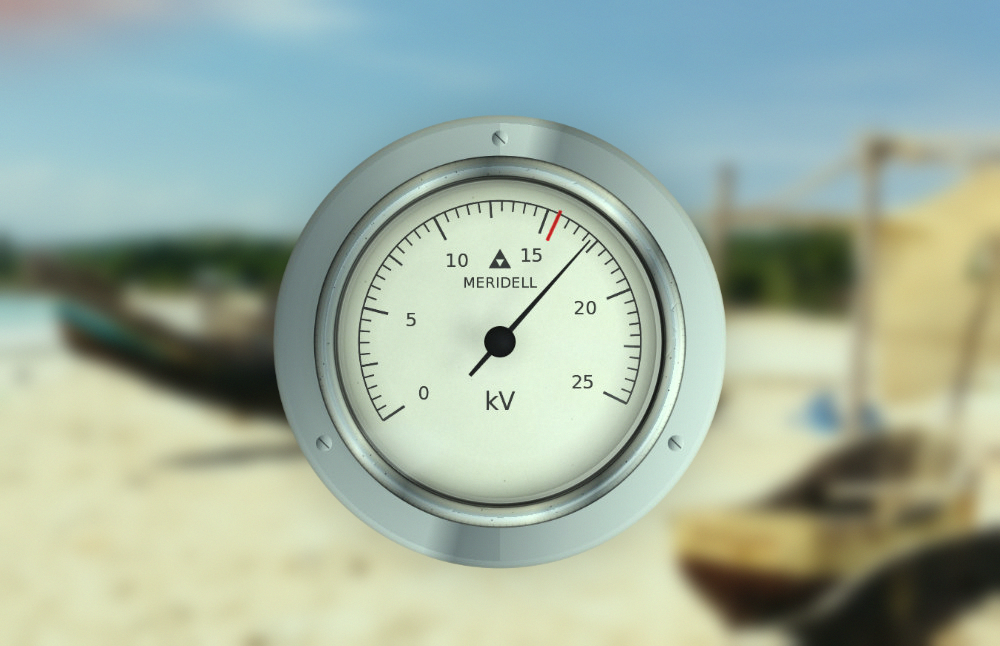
{"value": 17.25, "unit": "kV"}
